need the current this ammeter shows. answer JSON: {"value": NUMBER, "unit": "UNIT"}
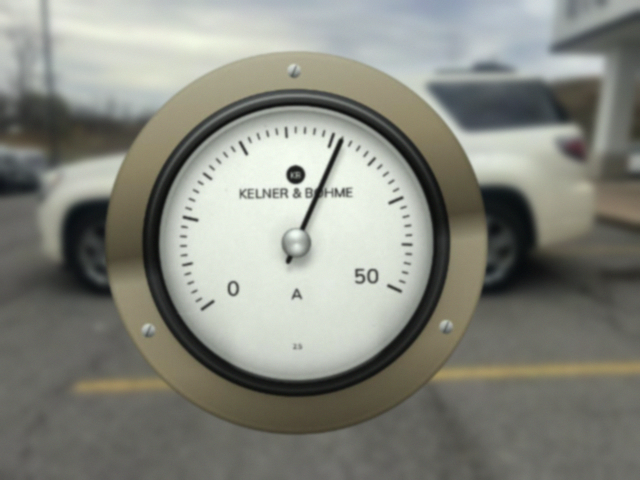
{"value": 31, "unit": "A"}
